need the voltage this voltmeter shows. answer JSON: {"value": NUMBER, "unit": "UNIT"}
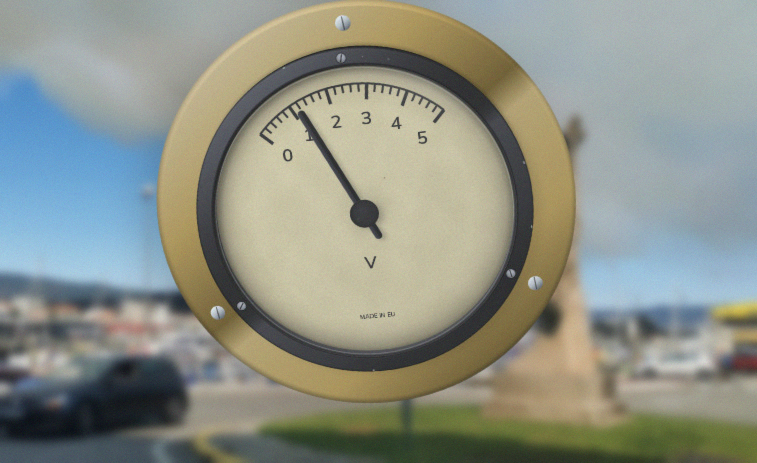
{"value": 1.2, "unit": "V"}
